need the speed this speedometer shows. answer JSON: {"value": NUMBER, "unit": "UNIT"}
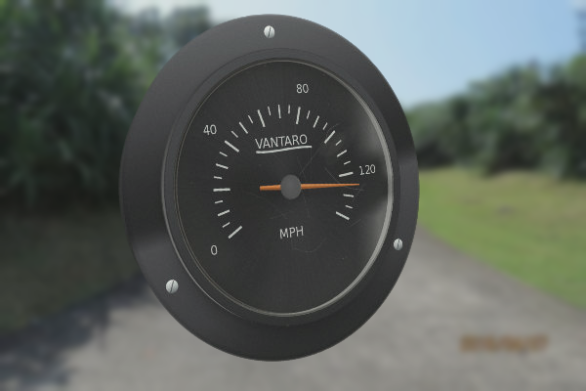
{"value": 125, "unit": "mph"}
